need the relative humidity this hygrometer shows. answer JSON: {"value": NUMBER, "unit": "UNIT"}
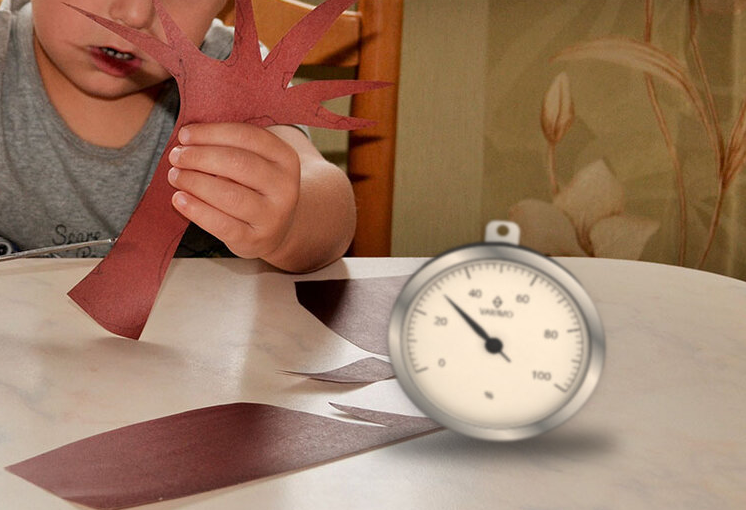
{"value": 30, "unit": "%"}
